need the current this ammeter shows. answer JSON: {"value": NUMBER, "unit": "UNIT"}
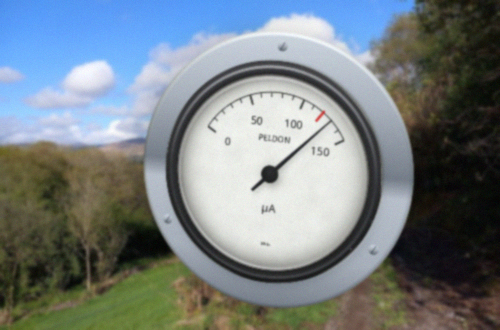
{"value": 130, "unit": "µA"}
